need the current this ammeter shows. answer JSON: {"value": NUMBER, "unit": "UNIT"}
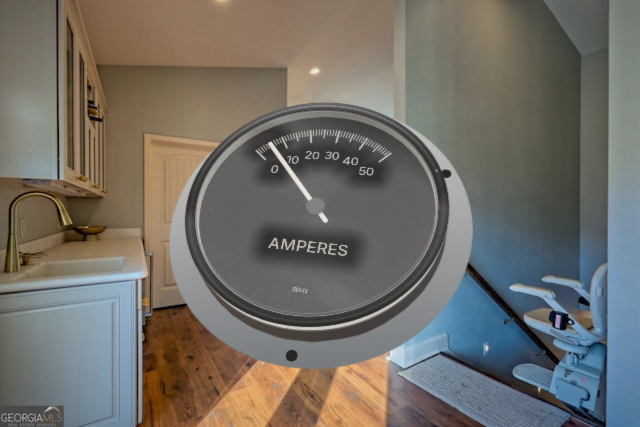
{"value": 5, "unit": "A"}
